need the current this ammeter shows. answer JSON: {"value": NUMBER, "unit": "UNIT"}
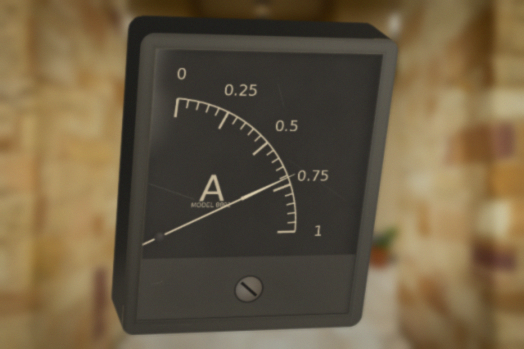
{"value": 0.7, "unit": "A"}
